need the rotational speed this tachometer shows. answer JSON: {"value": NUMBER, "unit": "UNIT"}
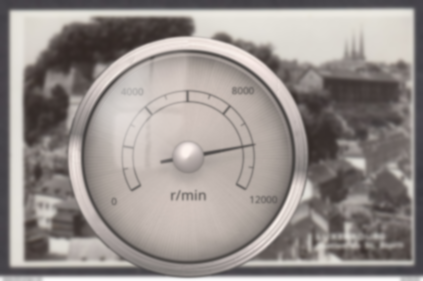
{"value": 10000, "unit": "rpm"}
